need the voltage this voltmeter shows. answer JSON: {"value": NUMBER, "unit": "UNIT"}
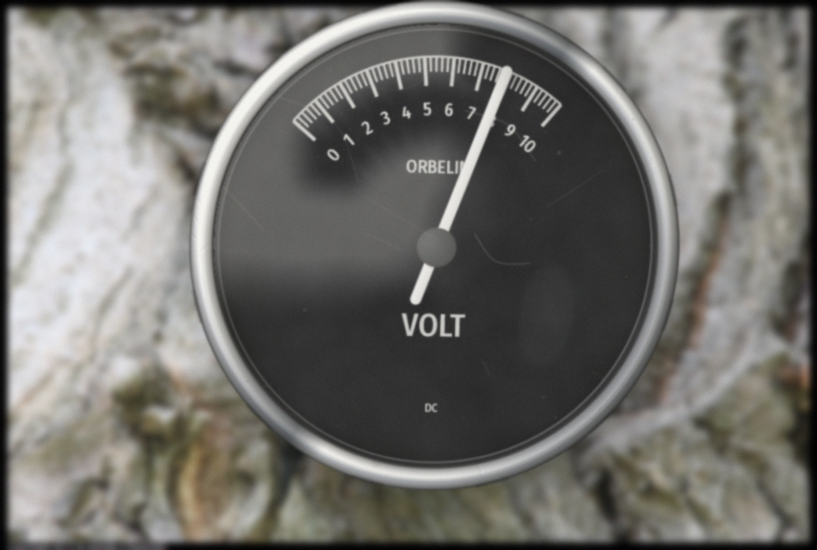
{"value": 7.8, "unit": "V"}
